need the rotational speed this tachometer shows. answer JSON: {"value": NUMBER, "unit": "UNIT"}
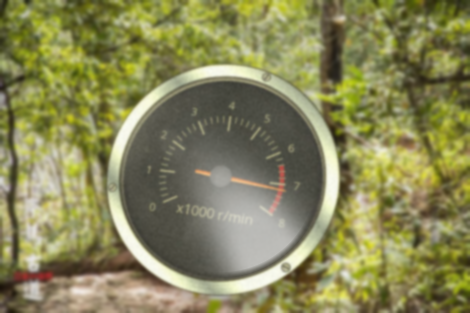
{"value": 7200, "unit": "rpm"}
